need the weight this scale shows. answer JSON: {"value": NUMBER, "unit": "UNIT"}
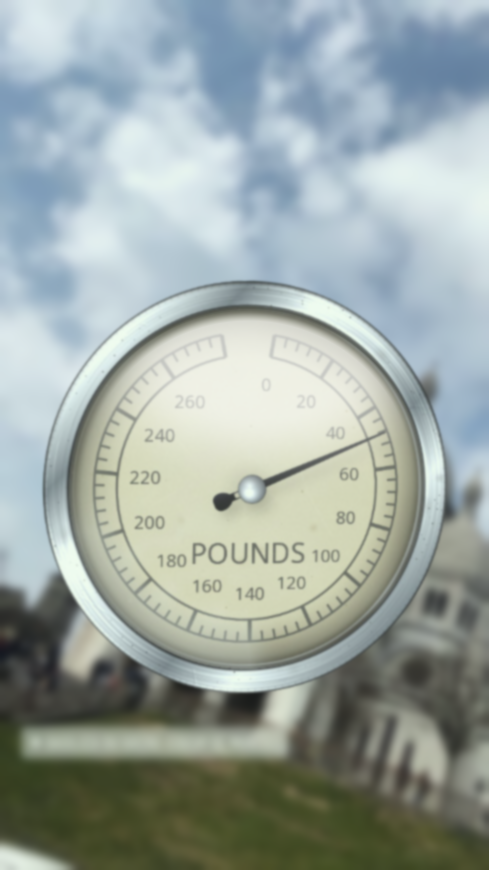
{"value": 48, "unit": "lb"}
